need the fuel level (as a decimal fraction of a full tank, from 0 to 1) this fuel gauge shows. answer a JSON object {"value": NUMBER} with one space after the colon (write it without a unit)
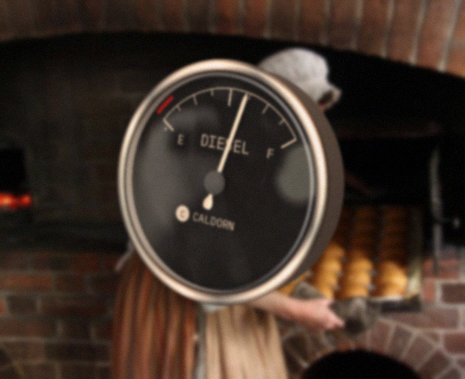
{"value": 0.625}
